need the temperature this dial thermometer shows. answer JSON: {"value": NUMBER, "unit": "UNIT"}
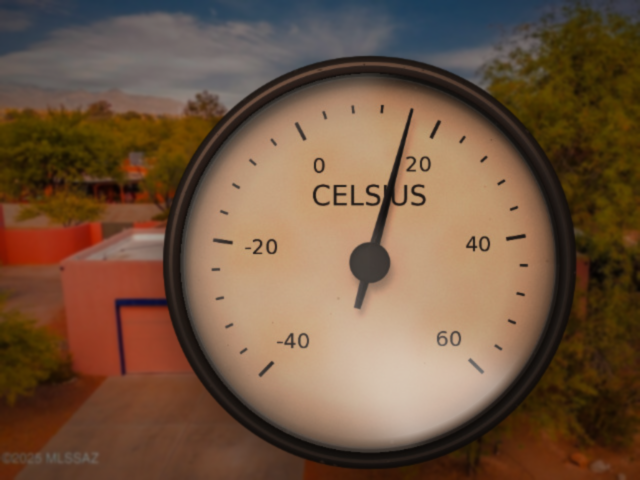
{"value": 16, "unit": "°C"}
